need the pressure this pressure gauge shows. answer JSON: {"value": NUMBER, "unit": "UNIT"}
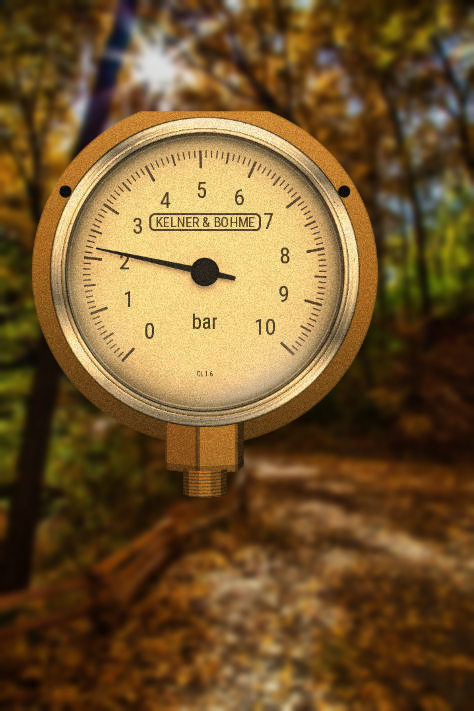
{"value": 2.2, "unit": "bar"}
